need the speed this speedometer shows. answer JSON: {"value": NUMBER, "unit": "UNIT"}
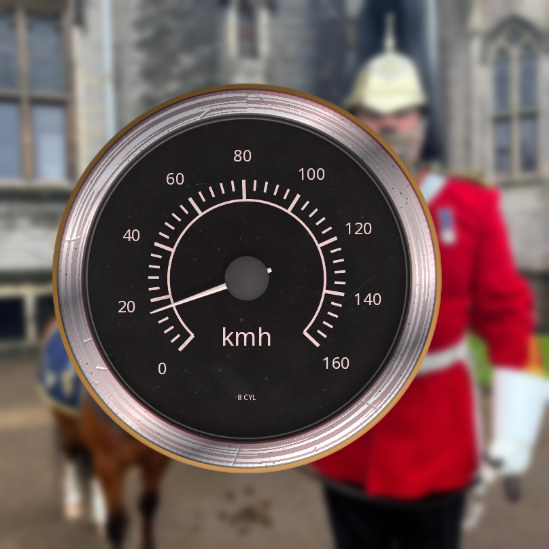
{"value": 16, "unit": "km/h"}
